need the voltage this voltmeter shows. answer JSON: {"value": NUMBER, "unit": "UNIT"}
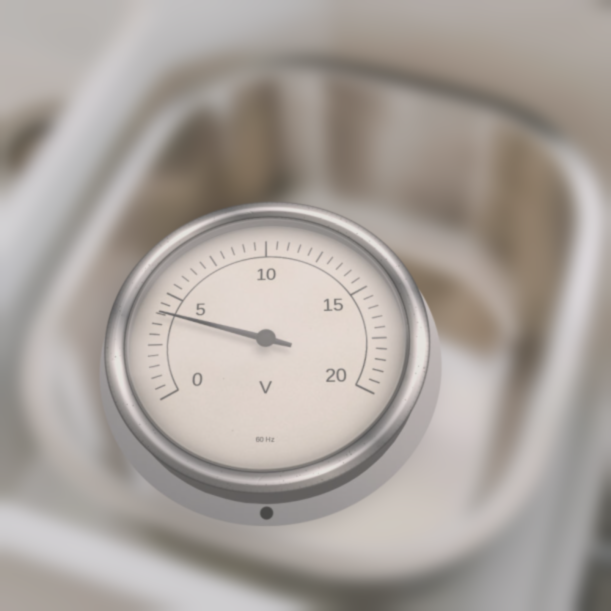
{"value": 4, "unit": "V"}
